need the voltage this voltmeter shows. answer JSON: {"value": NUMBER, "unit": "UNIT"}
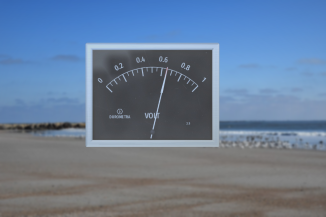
{"value": 0.65, "unit": "V"}
